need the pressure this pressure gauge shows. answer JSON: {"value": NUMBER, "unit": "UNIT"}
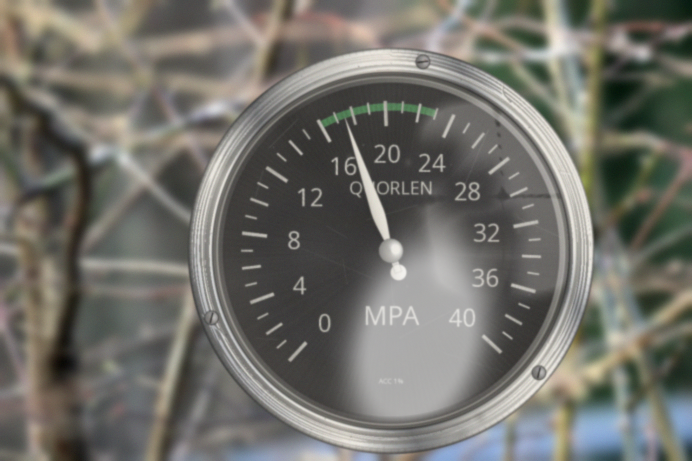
{"value": 17.5, "unit": "MPa"}
